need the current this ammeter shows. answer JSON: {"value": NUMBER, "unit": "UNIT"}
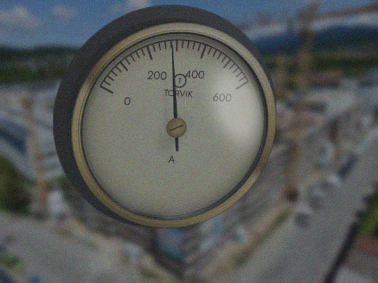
{"value": 280, "unit": "A"}
